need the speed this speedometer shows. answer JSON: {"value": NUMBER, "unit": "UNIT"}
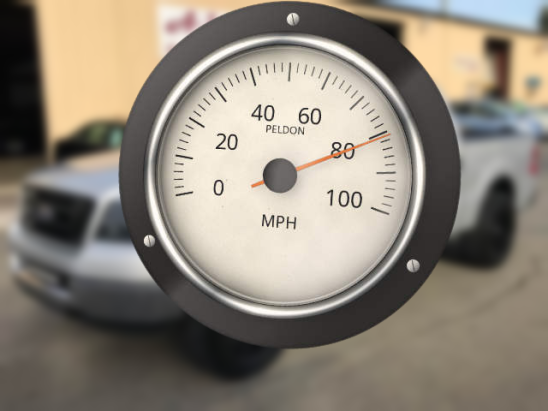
{"value": 81, "unit": "mph"}
